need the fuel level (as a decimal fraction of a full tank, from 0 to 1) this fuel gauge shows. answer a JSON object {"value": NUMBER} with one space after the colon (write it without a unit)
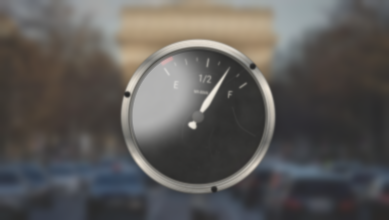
{"value": 0.75}
